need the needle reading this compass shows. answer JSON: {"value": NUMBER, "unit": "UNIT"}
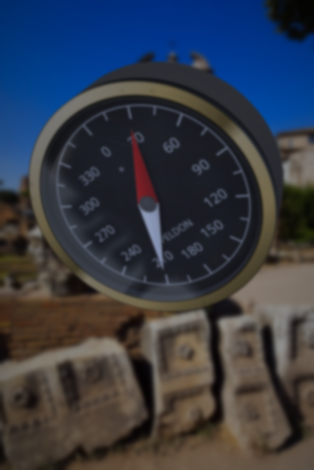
{"value": 30, "unit": "°"}
